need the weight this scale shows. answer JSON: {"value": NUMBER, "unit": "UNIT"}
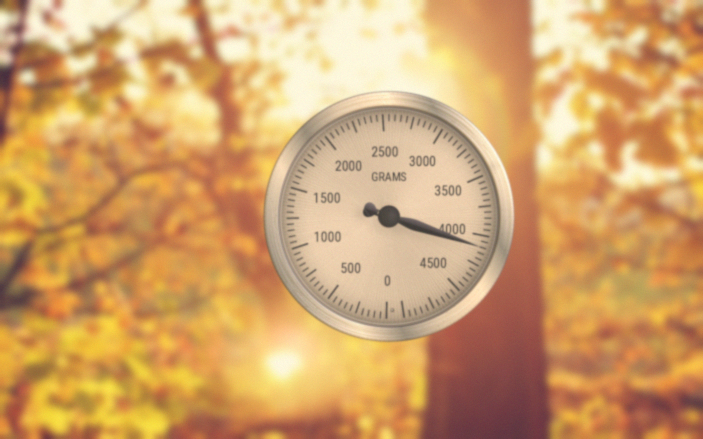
{"value": 4100, "unit": "g"}
